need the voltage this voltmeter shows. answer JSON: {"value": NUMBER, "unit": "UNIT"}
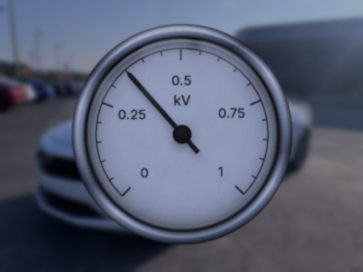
{"value": 0.35, "unit": "kV"}
